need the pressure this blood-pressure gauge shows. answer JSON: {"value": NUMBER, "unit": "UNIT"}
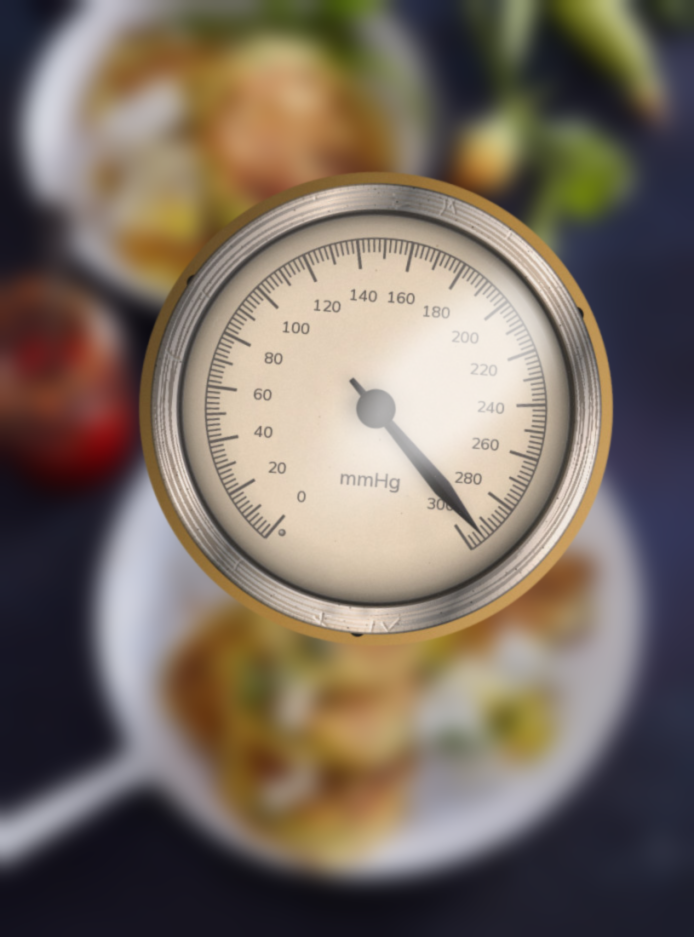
{"value": 294, "unit": "mmHg"}
